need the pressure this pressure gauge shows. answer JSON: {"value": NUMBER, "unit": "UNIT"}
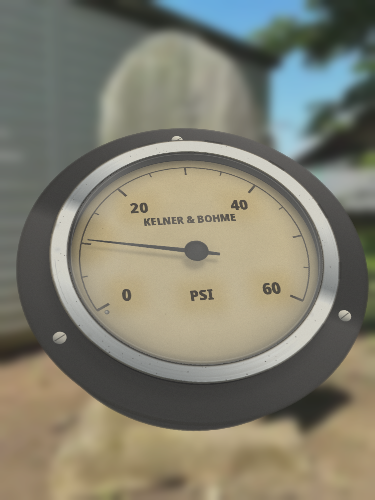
{"value": 10, "unit": "psi"}
